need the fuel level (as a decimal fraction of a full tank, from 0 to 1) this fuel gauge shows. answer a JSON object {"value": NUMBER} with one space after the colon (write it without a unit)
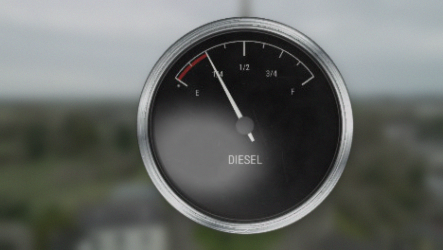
{"value": 0.25}
